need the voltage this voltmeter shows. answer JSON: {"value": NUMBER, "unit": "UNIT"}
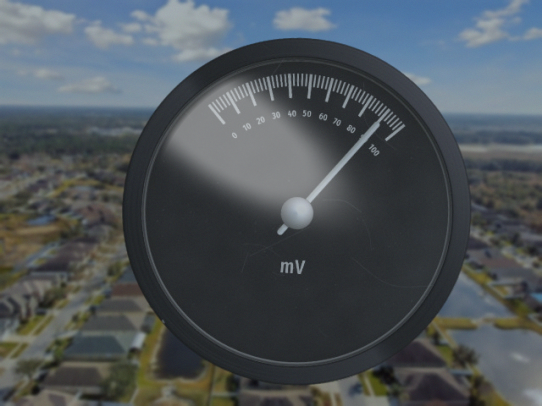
{"value": 90, "unit": "mV"}
